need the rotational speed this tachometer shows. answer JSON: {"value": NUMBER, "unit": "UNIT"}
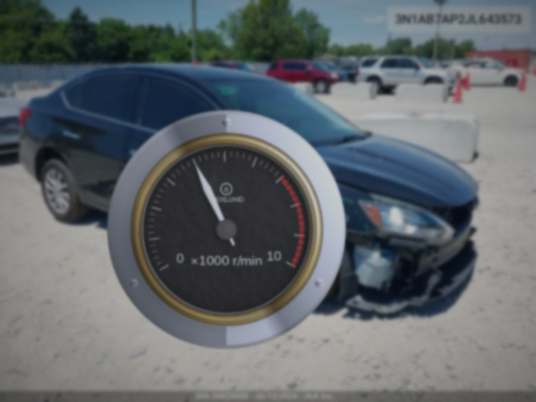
{"value": 4000, "unit": "rpm"}
